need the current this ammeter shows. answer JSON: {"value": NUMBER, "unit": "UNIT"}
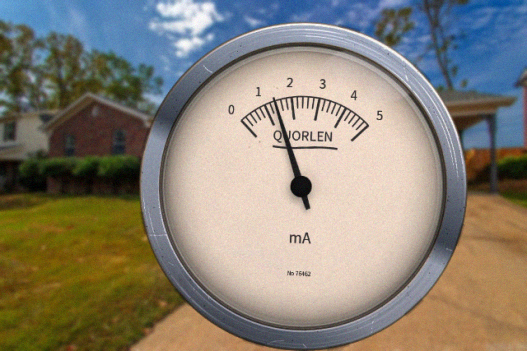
{"value": 1.4, "unit": "mA"}
